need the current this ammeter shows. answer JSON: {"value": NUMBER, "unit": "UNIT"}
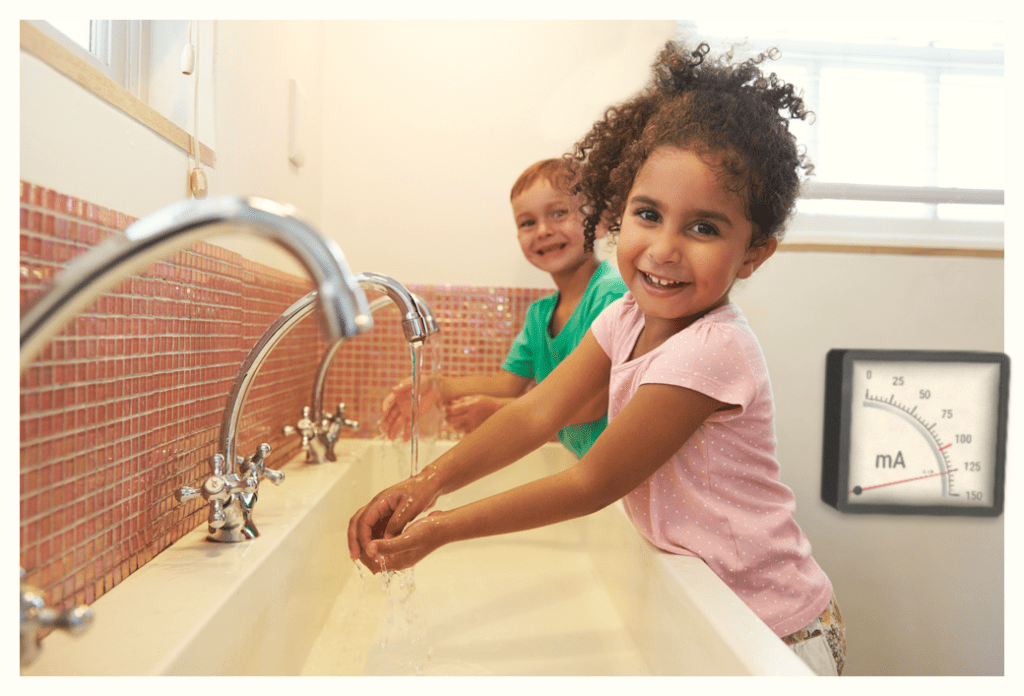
{"value": 125, "unit": "mA"}
